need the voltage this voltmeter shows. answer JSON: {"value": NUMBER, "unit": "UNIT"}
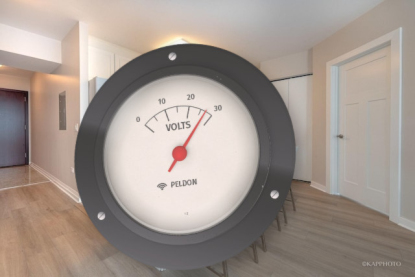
{"value": 27.5, "unit": "V"}
